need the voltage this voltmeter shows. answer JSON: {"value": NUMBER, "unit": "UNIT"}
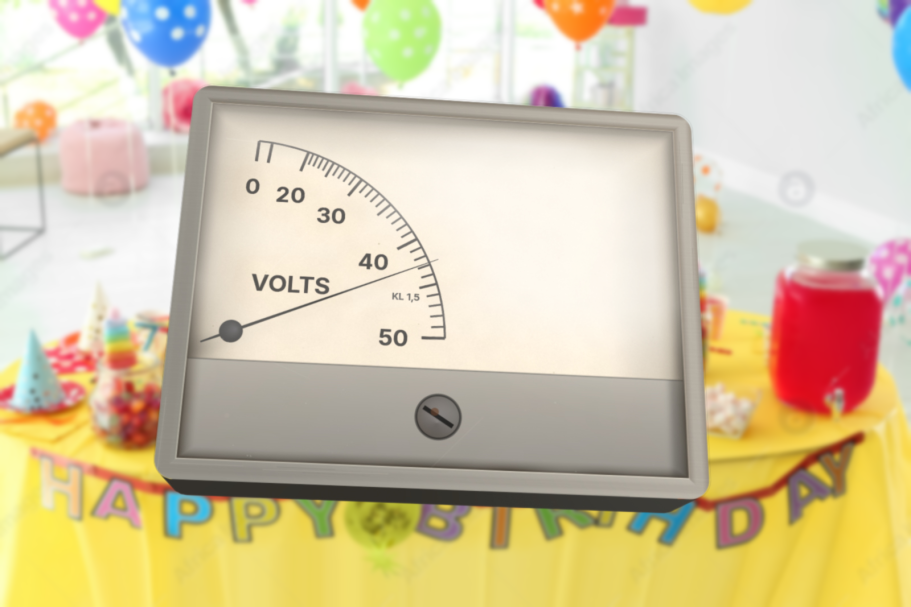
{"value": 43, "unit": "V"}
